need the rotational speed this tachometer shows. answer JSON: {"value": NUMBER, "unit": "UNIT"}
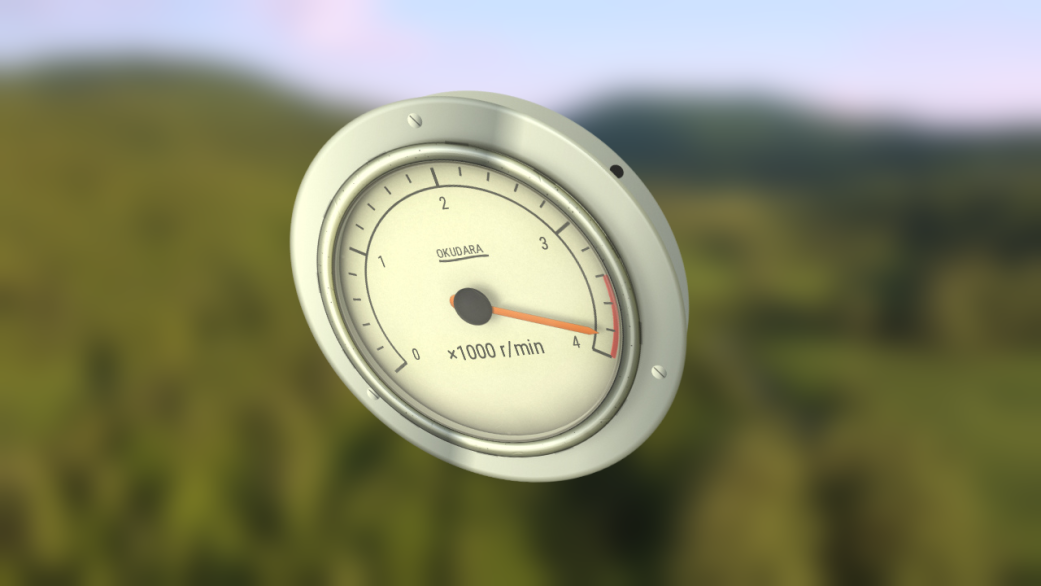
{"value": 3800, "unit": "rpm"}
